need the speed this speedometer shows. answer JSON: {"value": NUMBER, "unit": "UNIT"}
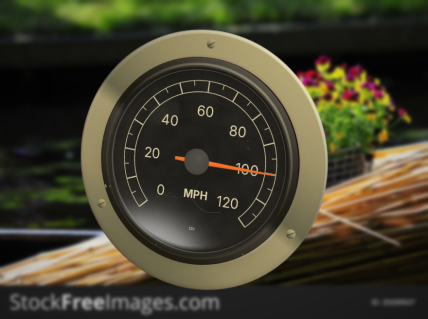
{"value": 100, "unit": "mph"}
